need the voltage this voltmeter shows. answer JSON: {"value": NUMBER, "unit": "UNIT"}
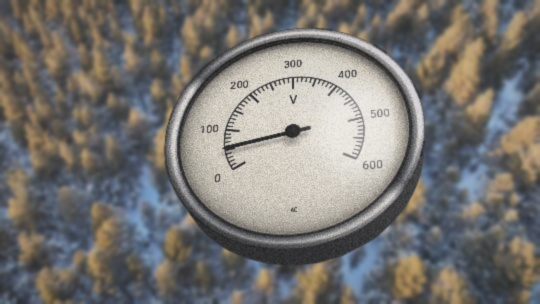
{"value": 50, "unit": "V"}
